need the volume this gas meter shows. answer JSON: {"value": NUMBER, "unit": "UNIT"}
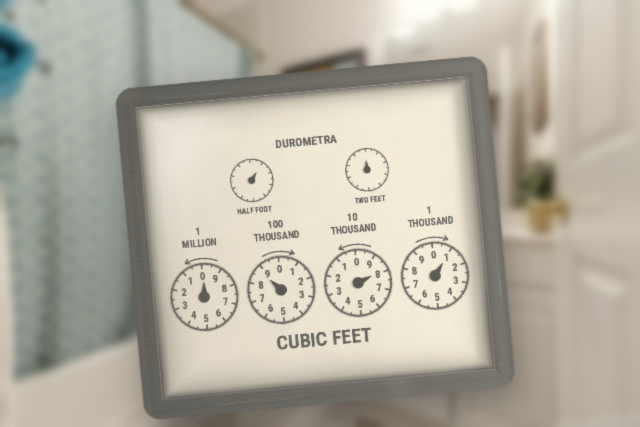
{"value": 988100, "unit": "ft³"}
